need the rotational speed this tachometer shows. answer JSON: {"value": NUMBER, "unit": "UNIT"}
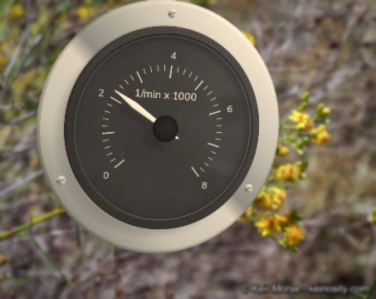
{"value": 2200, "unit": "rpm"}
